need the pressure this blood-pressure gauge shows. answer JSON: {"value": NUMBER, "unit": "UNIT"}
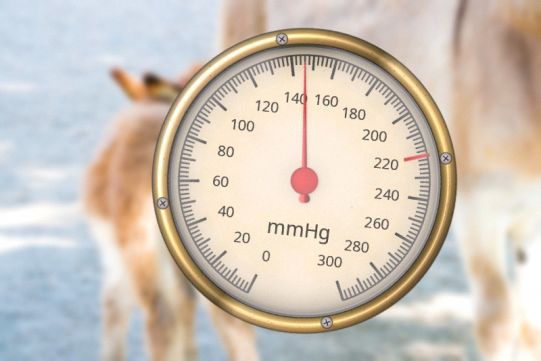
{"value": 146, "unit": "mmHg"}
